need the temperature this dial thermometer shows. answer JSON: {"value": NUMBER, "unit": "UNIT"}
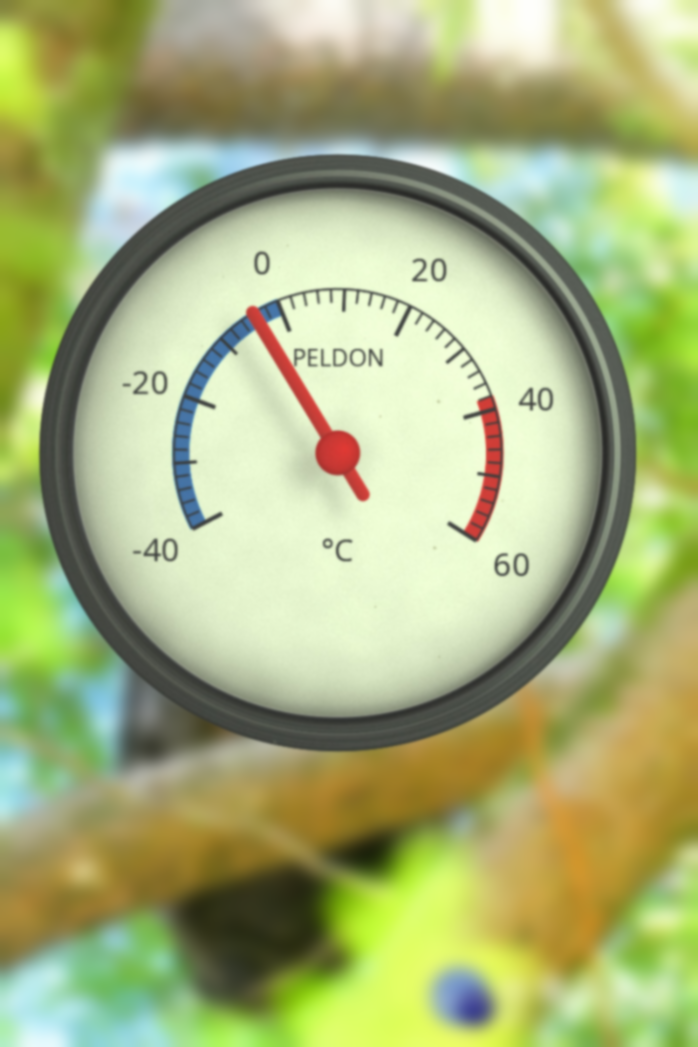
{"value": -4, "unit": "°C"}
